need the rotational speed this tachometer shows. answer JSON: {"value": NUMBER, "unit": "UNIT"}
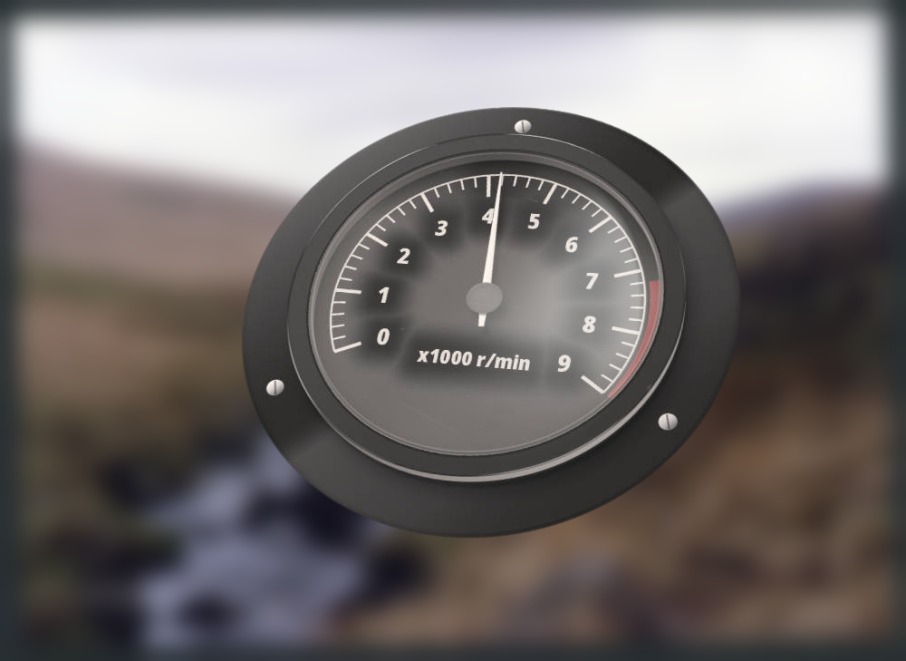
{"value": 4200, "unit": "rpm"}
